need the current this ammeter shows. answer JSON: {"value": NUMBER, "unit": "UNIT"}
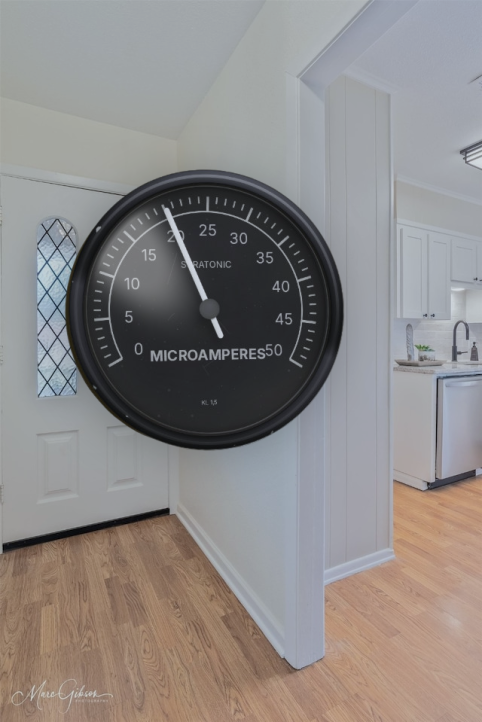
{"value": 20, "unit": "µA"}
